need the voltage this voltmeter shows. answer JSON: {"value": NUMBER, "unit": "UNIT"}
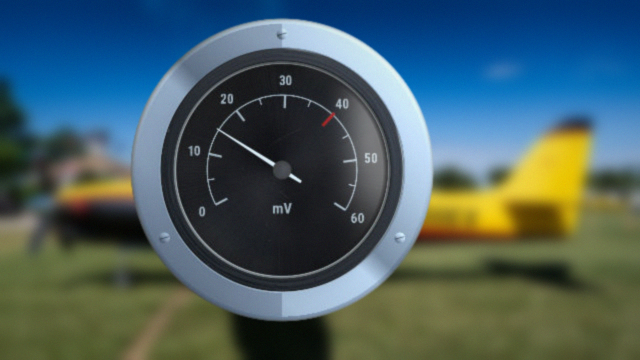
{"value": 15, "unit": "mV"}
